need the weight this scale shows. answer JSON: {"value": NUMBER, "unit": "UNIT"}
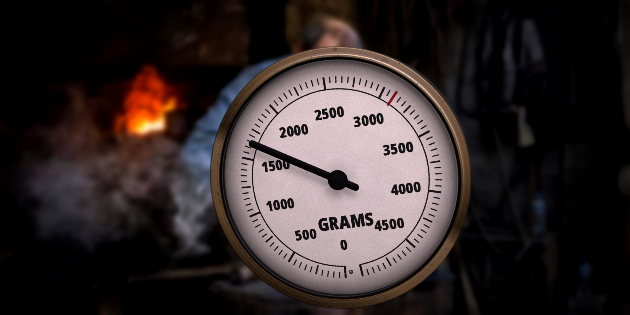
{"value": 1650, "unit": "g"}
